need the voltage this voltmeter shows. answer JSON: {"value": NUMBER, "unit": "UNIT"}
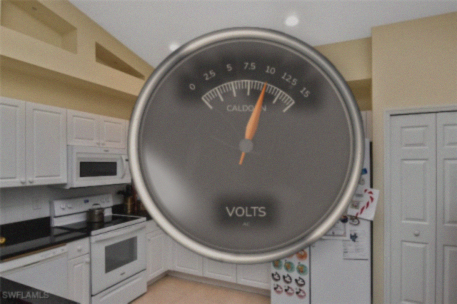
{"value": 10, "unit": "V"}
